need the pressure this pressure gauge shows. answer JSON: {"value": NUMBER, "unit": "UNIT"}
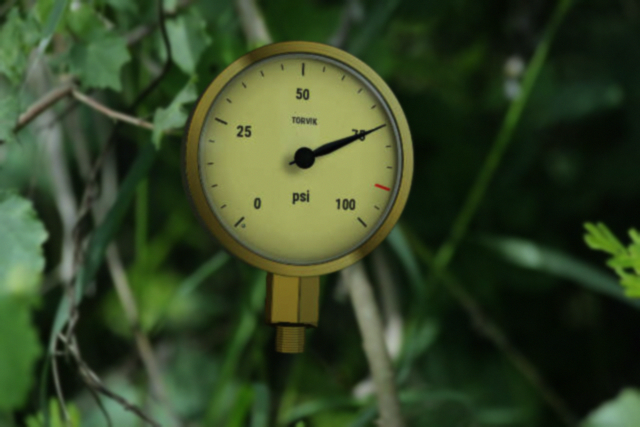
{"value": 75, "unit": "psi"}
